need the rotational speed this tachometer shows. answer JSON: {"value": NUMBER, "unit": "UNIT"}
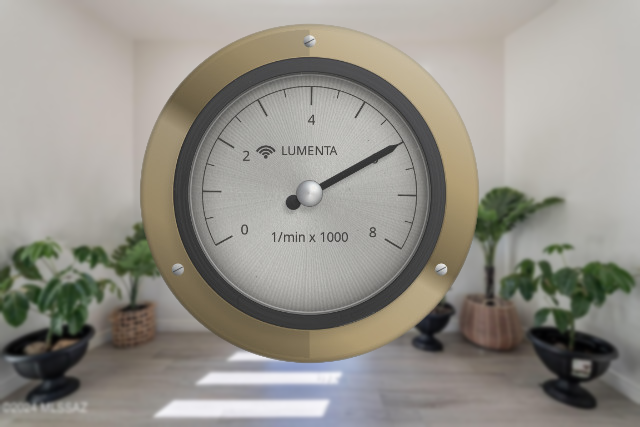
{"value": 6000, "unit": "rpm"}
